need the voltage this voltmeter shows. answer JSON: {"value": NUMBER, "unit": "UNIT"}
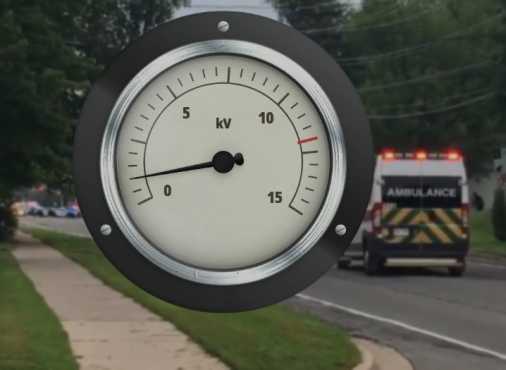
{"value": 1, "unit": "kV"}
